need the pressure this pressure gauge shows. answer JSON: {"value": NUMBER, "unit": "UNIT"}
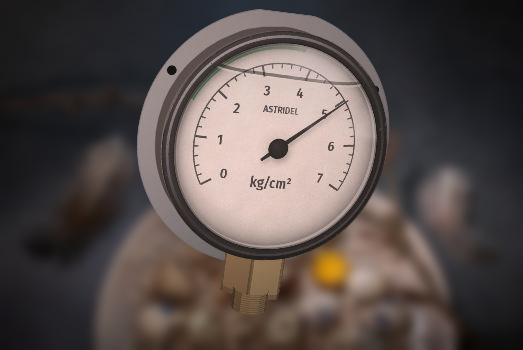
{"value": 5, "unit": "kg/cm²"}
